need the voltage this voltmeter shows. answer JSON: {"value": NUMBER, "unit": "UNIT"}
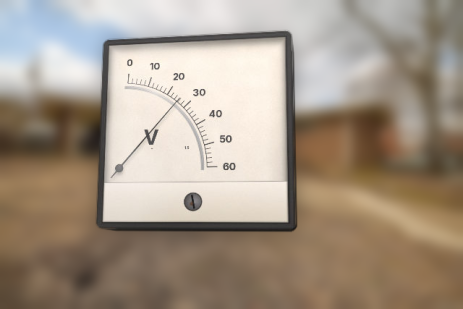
{"value": 26, "unit": "V"}
